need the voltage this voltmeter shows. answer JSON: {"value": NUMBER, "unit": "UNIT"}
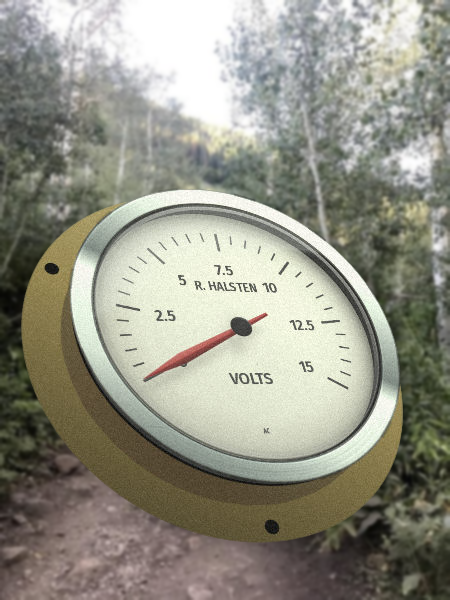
{"value": 0, "unit": "V"}
